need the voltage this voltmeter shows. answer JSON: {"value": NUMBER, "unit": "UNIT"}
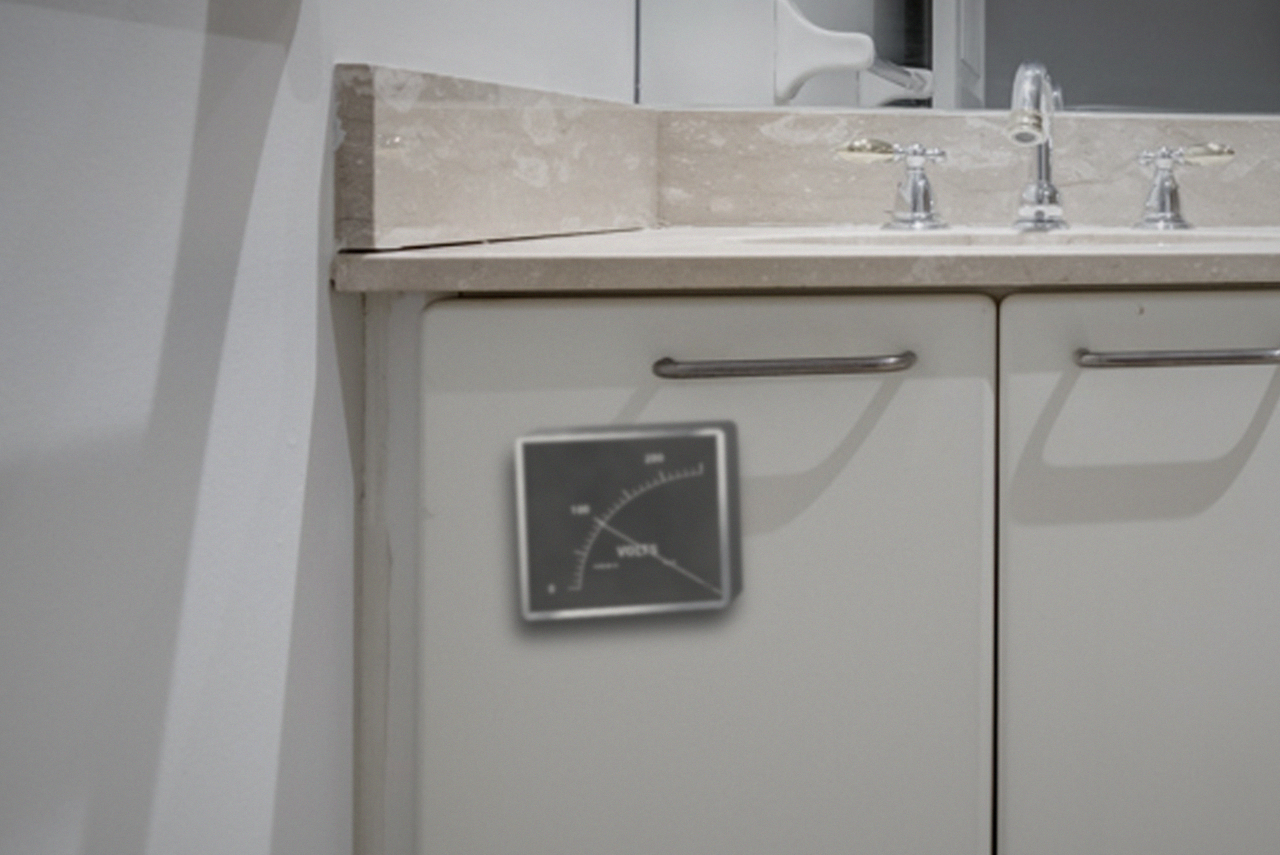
{"value": 100, "unit": "V"}
